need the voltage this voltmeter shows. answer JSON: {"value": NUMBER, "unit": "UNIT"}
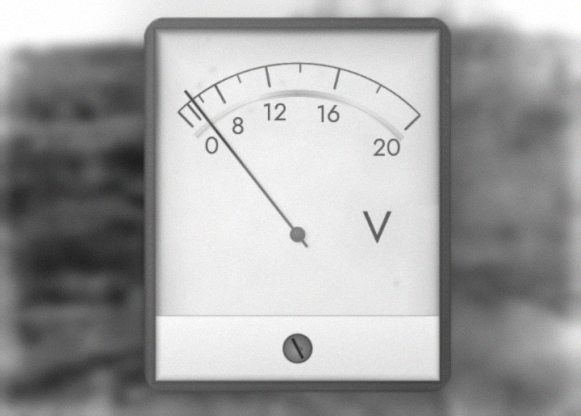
{"value": 5, "unit": "V"}
